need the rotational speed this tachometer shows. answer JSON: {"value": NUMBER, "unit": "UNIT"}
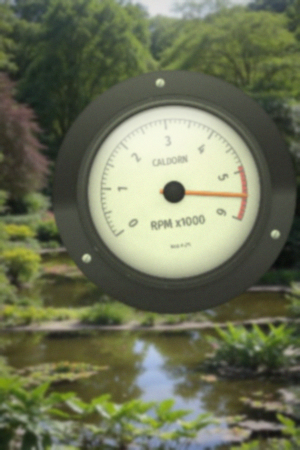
{"value": 5500, "unit": "rpm"}
